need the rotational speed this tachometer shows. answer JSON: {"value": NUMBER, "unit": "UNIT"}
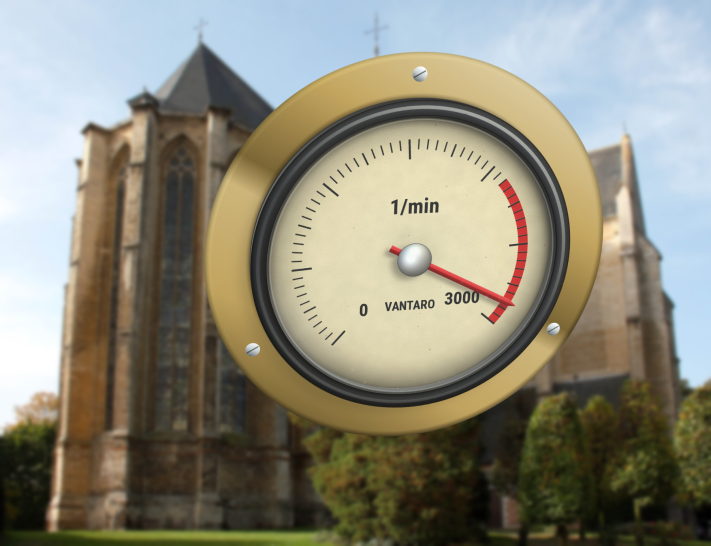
{"value": 2850, "unit": "rpm"}
